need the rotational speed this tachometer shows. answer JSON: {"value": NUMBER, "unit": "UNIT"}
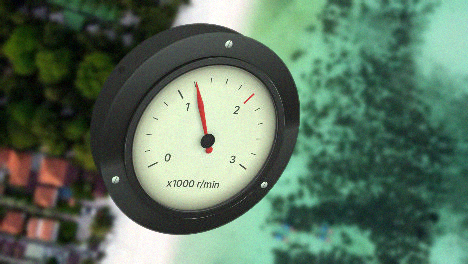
{"value": 1200, "unit": "rpm"}
